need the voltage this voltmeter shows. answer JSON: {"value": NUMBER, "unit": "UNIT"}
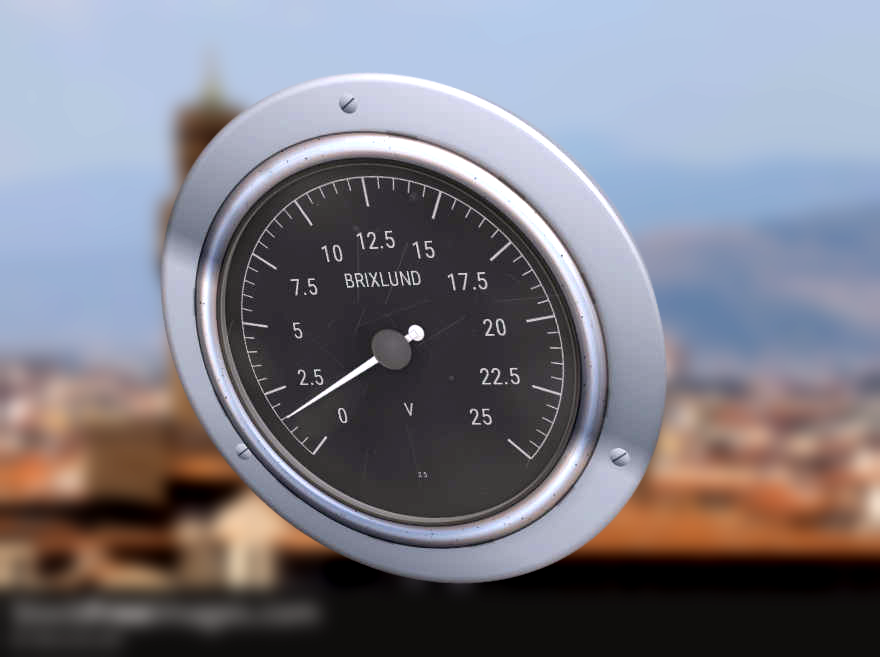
{"value": 1.5, "unit": "V"}
